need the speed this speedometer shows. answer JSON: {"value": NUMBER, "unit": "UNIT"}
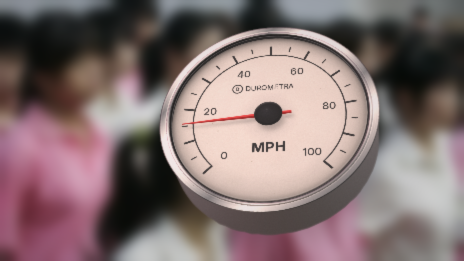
{"value": 15, "unit": "mph"}
